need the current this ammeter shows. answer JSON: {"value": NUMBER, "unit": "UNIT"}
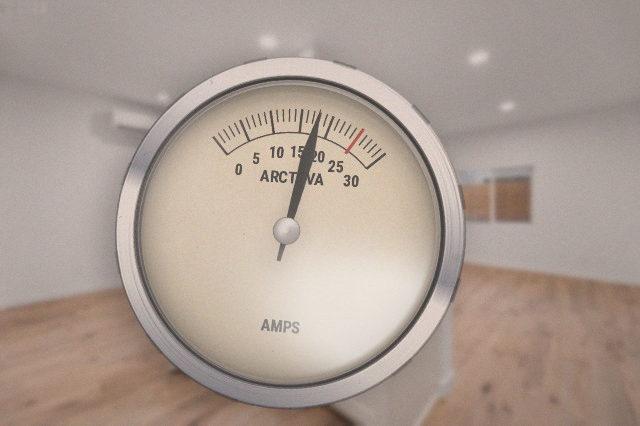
{"value": 18, "unit": "A"}
